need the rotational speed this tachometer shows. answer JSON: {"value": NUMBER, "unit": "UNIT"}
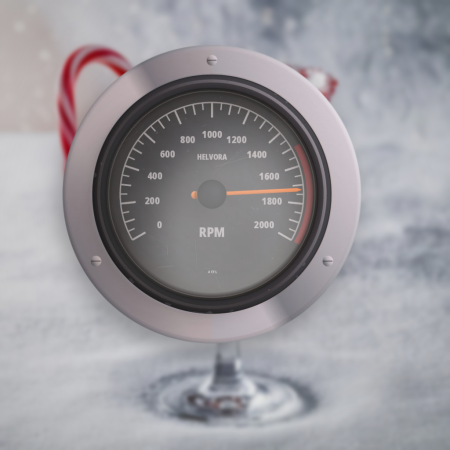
{"value": 1725, "unit": "rpm"}
